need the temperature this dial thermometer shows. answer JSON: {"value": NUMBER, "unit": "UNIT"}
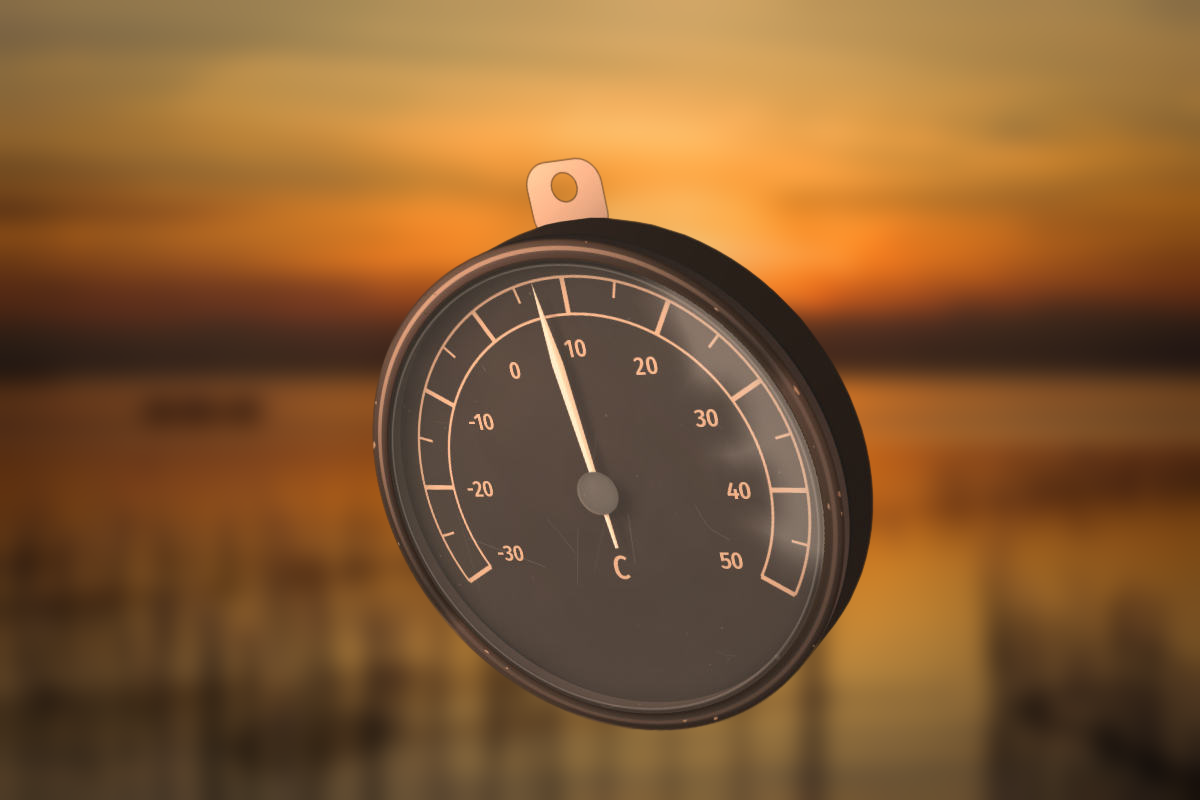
{"value": 7.5, "unit": "°C"}
